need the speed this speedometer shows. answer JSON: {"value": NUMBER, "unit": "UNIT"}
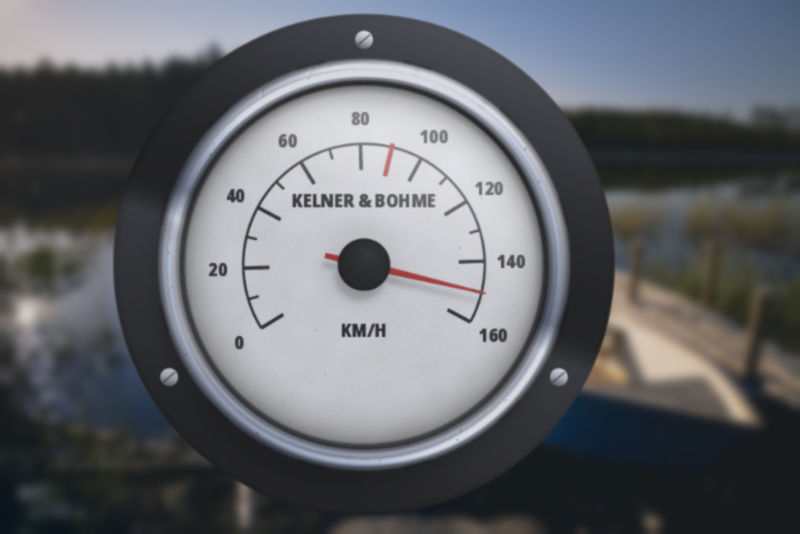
{"value": 150, "unit": "km/h"}
